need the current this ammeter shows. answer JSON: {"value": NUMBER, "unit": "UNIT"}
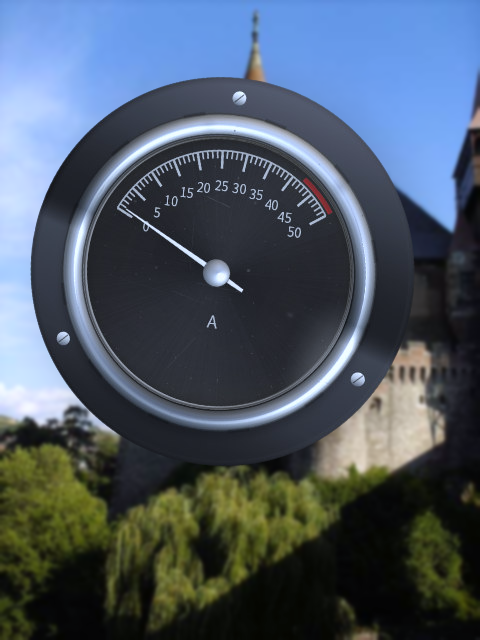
{"value": 1, "unit": "A"}
